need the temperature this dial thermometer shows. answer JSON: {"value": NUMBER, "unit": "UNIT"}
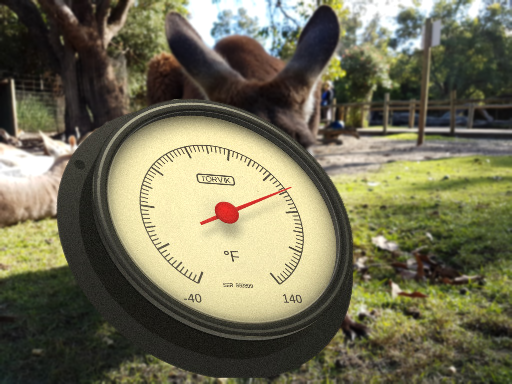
{"value": 90, "unit": "°F"}
